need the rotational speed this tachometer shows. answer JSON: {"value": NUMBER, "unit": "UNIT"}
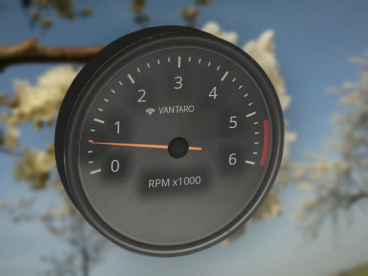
{"value": 600, "unit": "rpm"}
